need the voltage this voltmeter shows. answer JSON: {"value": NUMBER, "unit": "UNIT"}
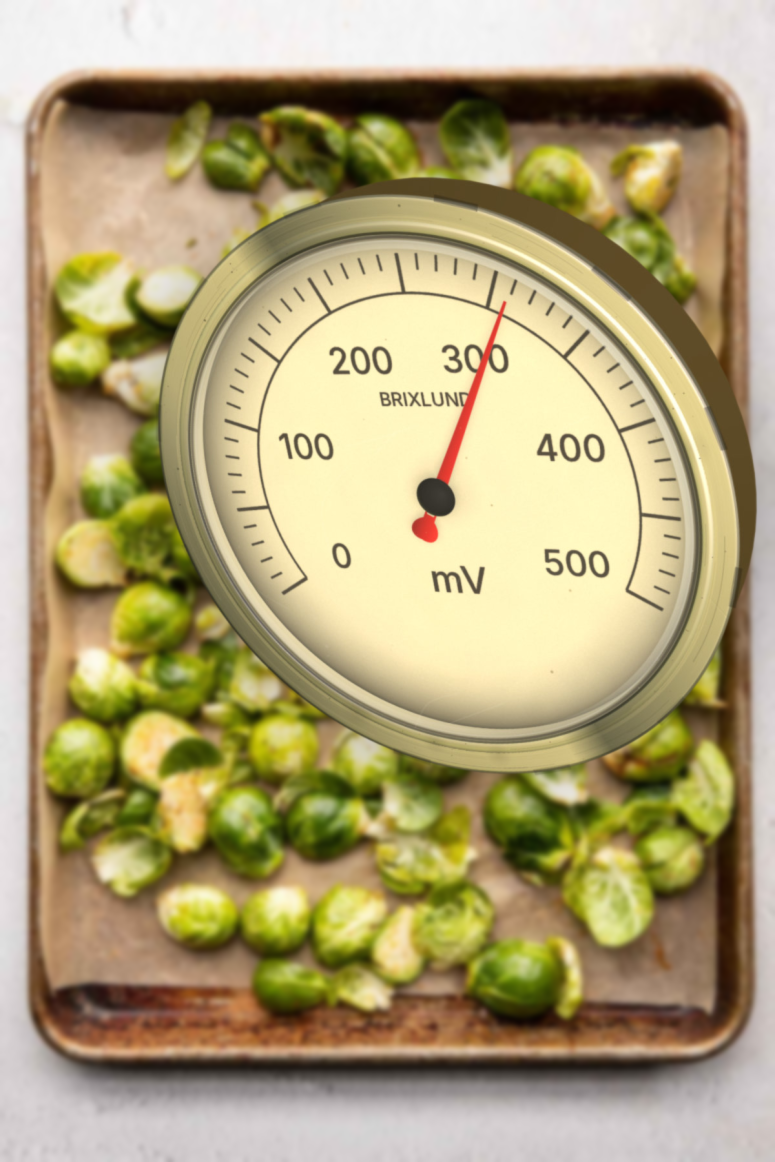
{"value": 310, "unit": "mV"}
